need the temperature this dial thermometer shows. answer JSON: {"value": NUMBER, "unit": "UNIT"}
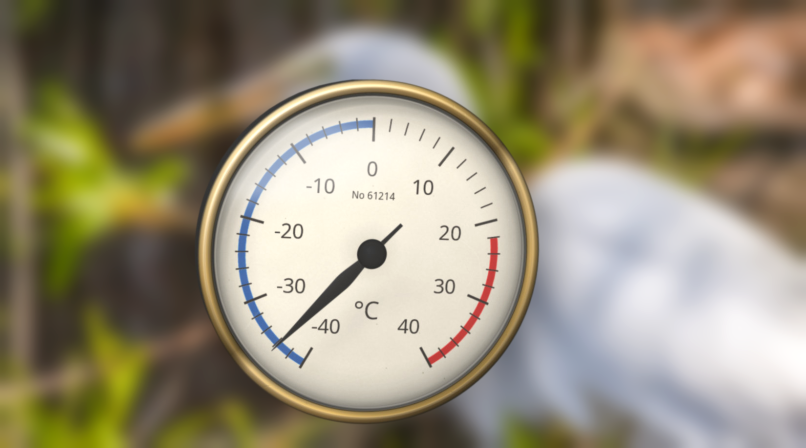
{"value": -36, "unit": "°C"}
